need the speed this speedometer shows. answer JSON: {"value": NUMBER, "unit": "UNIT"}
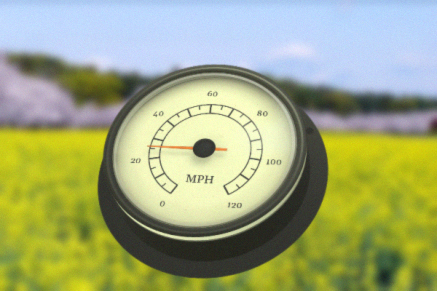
{"value": 25, "unit": "mph"}
